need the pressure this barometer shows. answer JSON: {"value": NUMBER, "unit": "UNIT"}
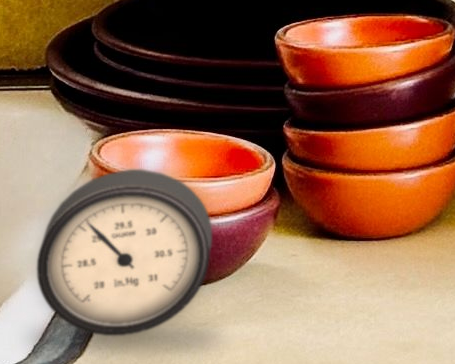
{"value": 29.1, "unit": "inHg"}
